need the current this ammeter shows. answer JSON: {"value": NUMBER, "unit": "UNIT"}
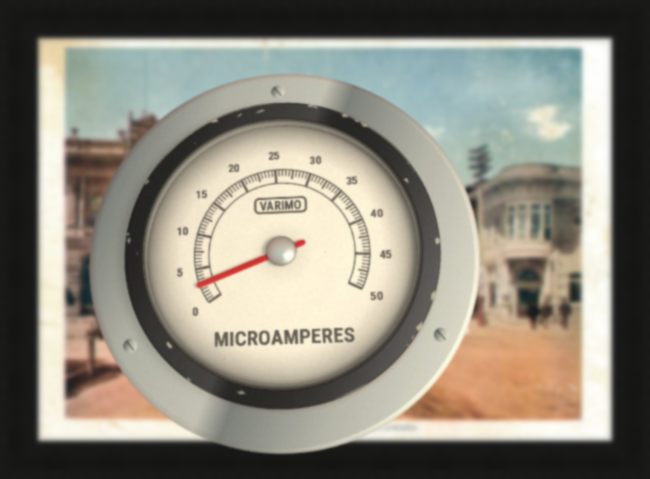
{"value": 2.5, "unit": "µA"}
